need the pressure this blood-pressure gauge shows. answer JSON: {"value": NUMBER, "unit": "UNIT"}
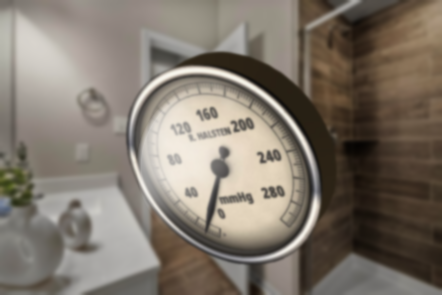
{"value": 10, "unit": "mmHg"}
